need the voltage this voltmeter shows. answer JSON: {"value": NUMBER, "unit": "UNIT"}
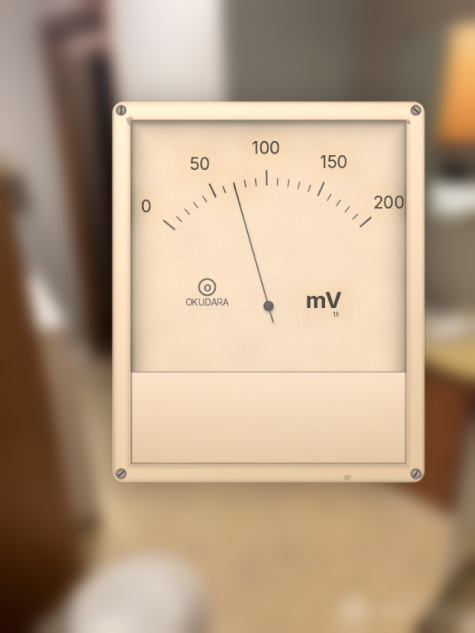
{"value": 70, "unit": "mV"}
